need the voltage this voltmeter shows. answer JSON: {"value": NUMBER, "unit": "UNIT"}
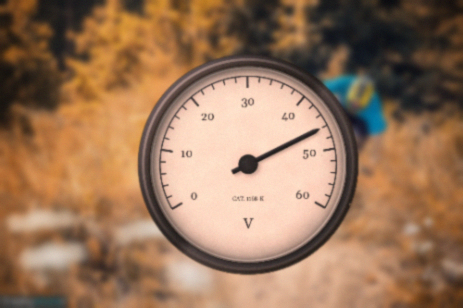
{"value": 46, "unit": "V"}
